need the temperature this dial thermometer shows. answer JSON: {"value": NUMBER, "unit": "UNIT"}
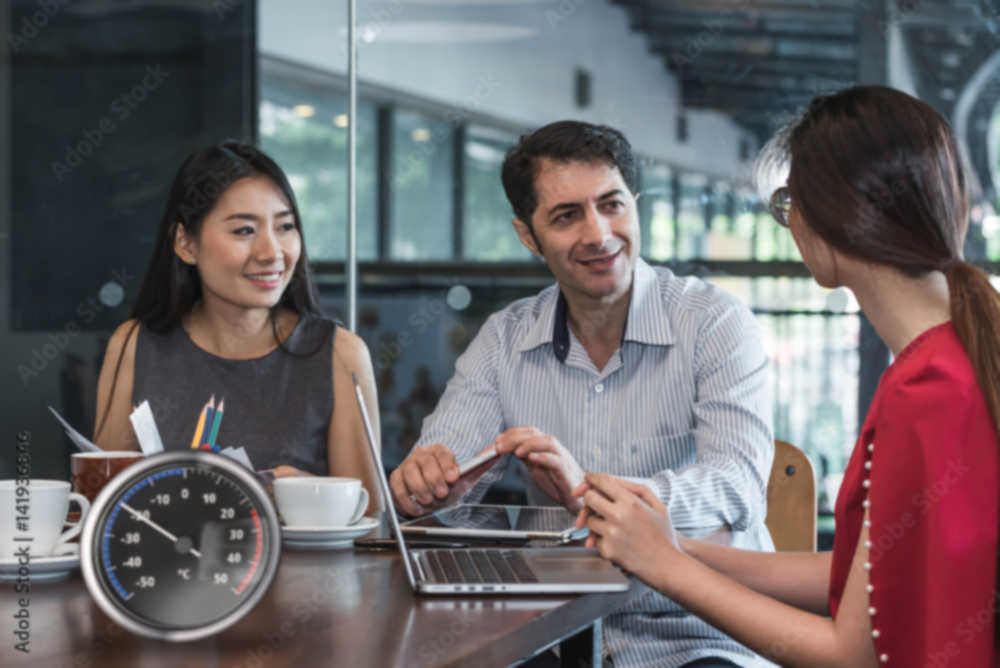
{"value": -20, "unit": "°C"}
